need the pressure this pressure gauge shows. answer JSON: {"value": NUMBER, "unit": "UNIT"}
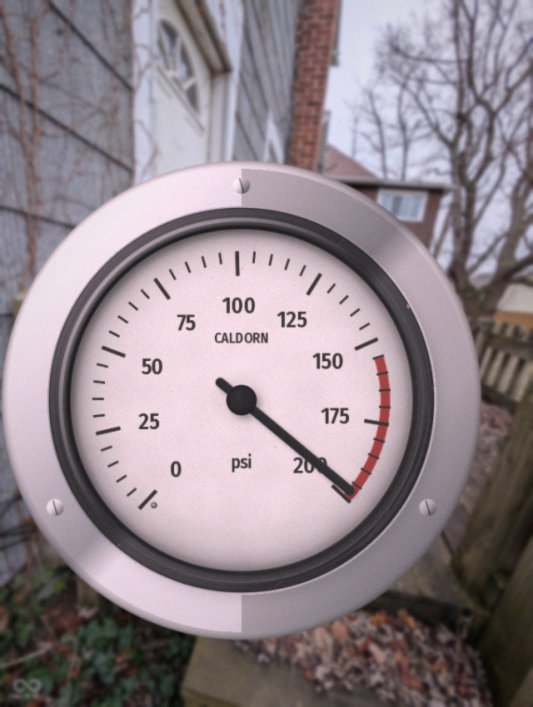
{"value": 197.5, "unit": "psi"}
